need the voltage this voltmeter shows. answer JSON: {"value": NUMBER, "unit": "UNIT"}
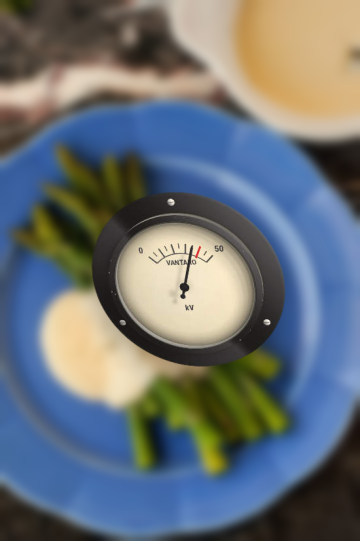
{"value": 35, "unit": "kV"}
